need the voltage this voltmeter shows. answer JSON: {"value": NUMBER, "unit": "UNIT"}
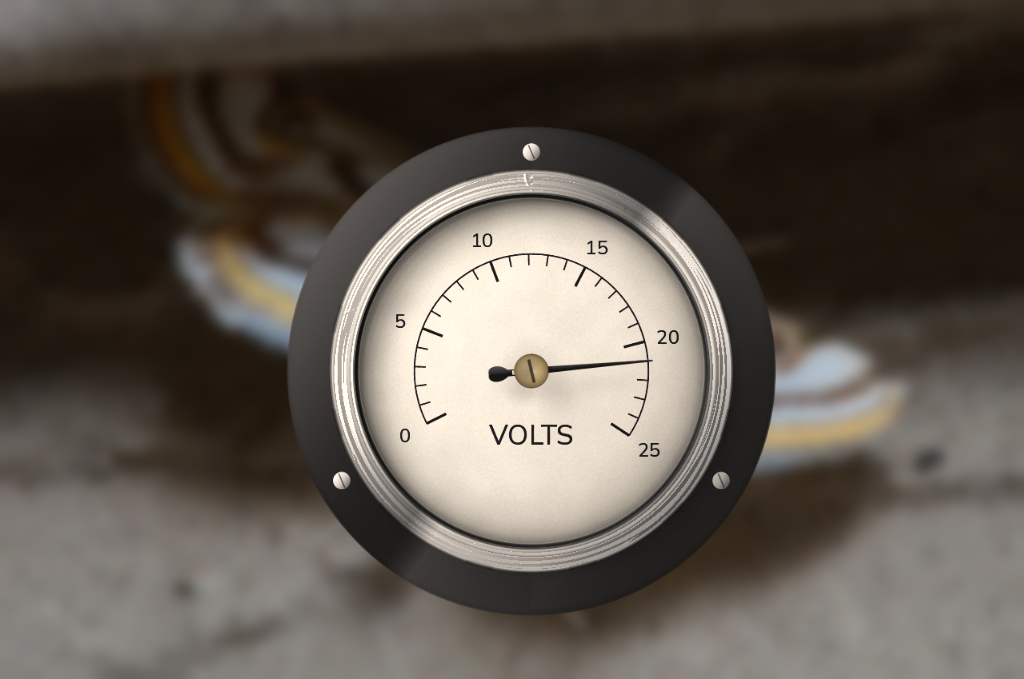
{"value": 21, "unit": "V"}
